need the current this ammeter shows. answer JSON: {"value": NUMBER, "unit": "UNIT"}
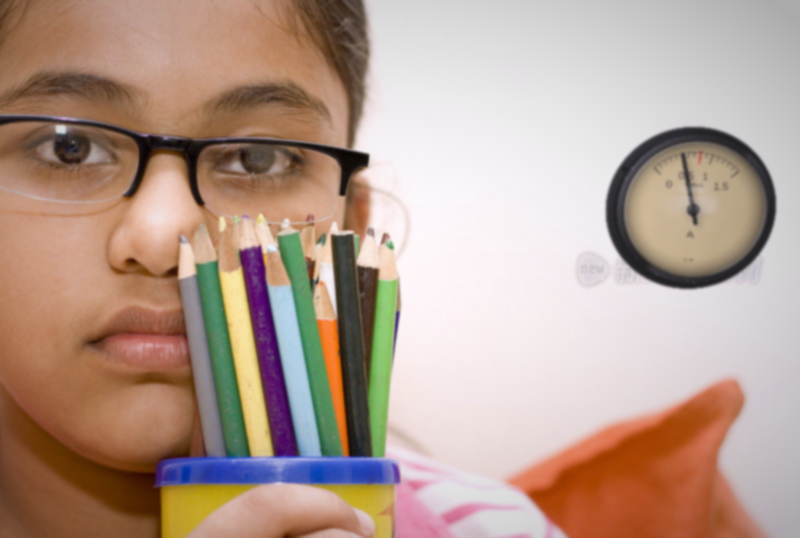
{"value": 0.5, "unit": "A"}
